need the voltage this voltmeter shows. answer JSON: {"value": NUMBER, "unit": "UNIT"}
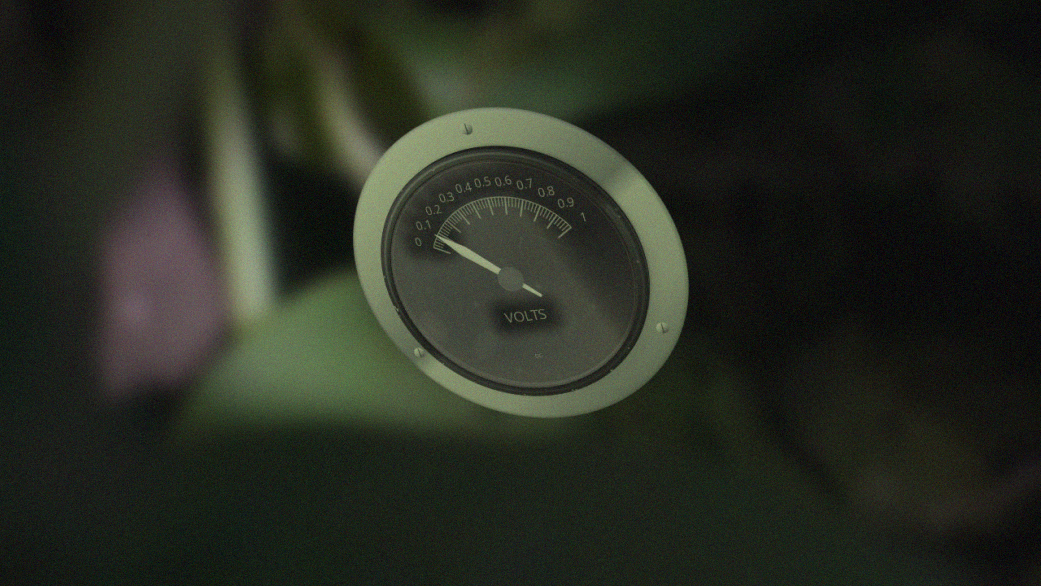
{"value": 0.1, "unit": "V"}
